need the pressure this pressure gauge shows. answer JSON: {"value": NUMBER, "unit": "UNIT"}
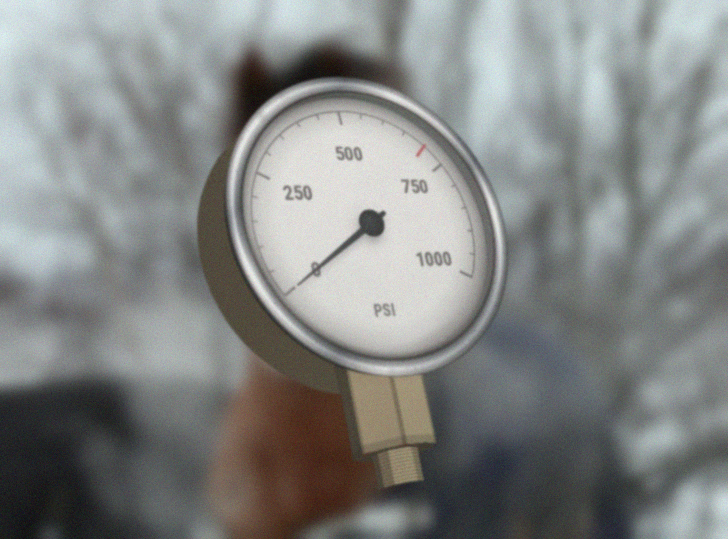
{"value": 0, "unit": "psi"}
